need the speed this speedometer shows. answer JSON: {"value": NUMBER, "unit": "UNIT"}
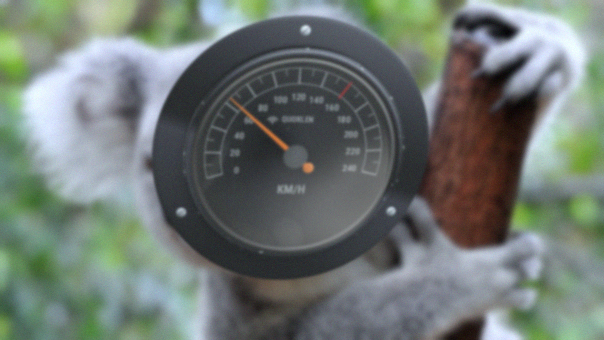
{"value": 65, "unit": "km/h"}
